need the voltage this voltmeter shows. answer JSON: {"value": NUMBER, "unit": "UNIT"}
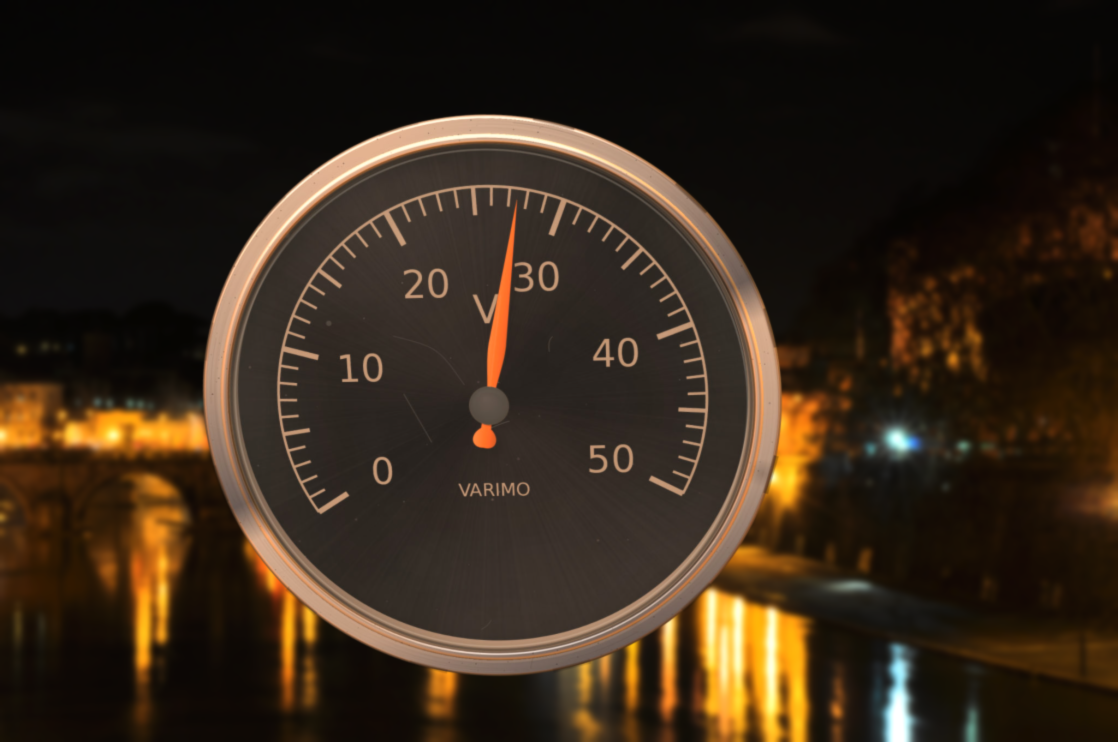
{"value": 27.5, "unit": "V"}
